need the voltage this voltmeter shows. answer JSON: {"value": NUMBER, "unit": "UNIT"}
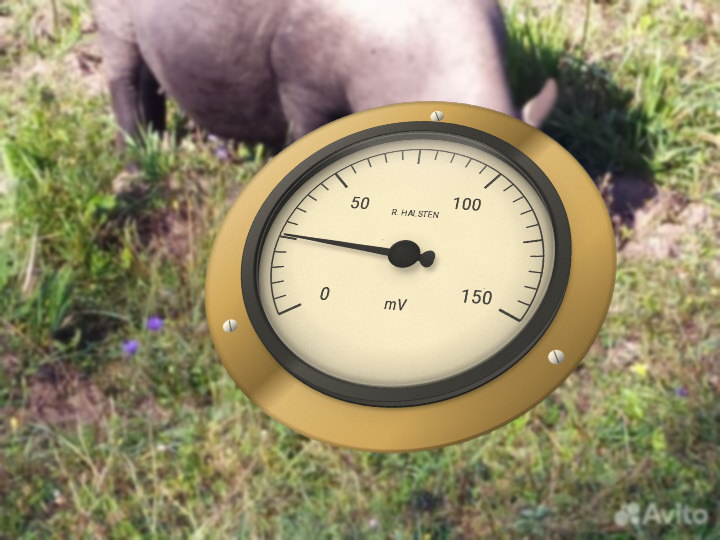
{"value": 25, "unit": "mV"}
